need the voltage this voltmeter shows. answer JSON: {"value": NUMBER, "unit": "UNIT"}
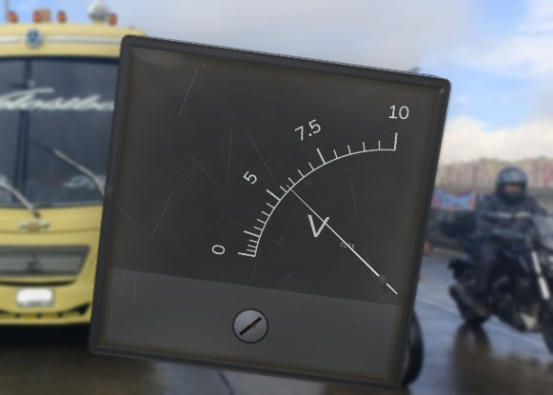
{"value": 5.75, "unit": "V"}
